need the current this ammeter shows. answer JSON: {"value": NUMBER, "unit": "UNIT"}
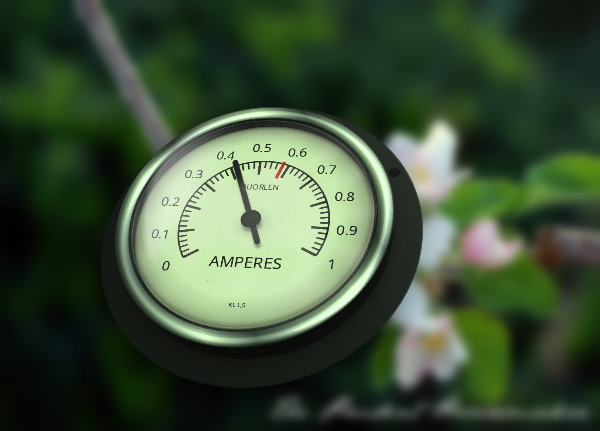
{"value": 0.42, "unit": "A"}
